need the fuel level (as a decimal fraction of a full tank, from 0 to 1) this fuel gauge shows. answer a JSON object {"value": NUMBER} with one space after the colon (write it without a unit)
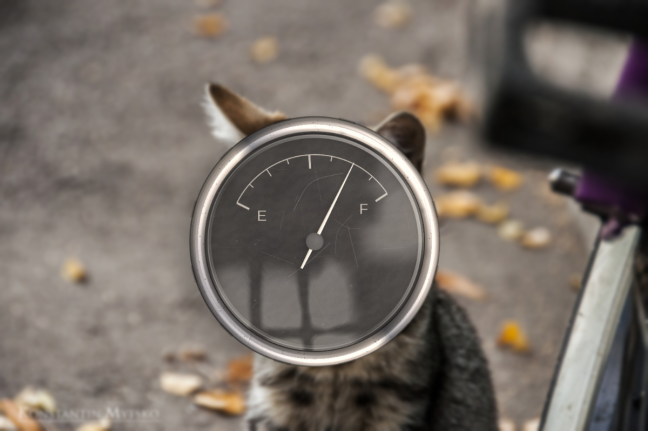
{"value": 0.75}
